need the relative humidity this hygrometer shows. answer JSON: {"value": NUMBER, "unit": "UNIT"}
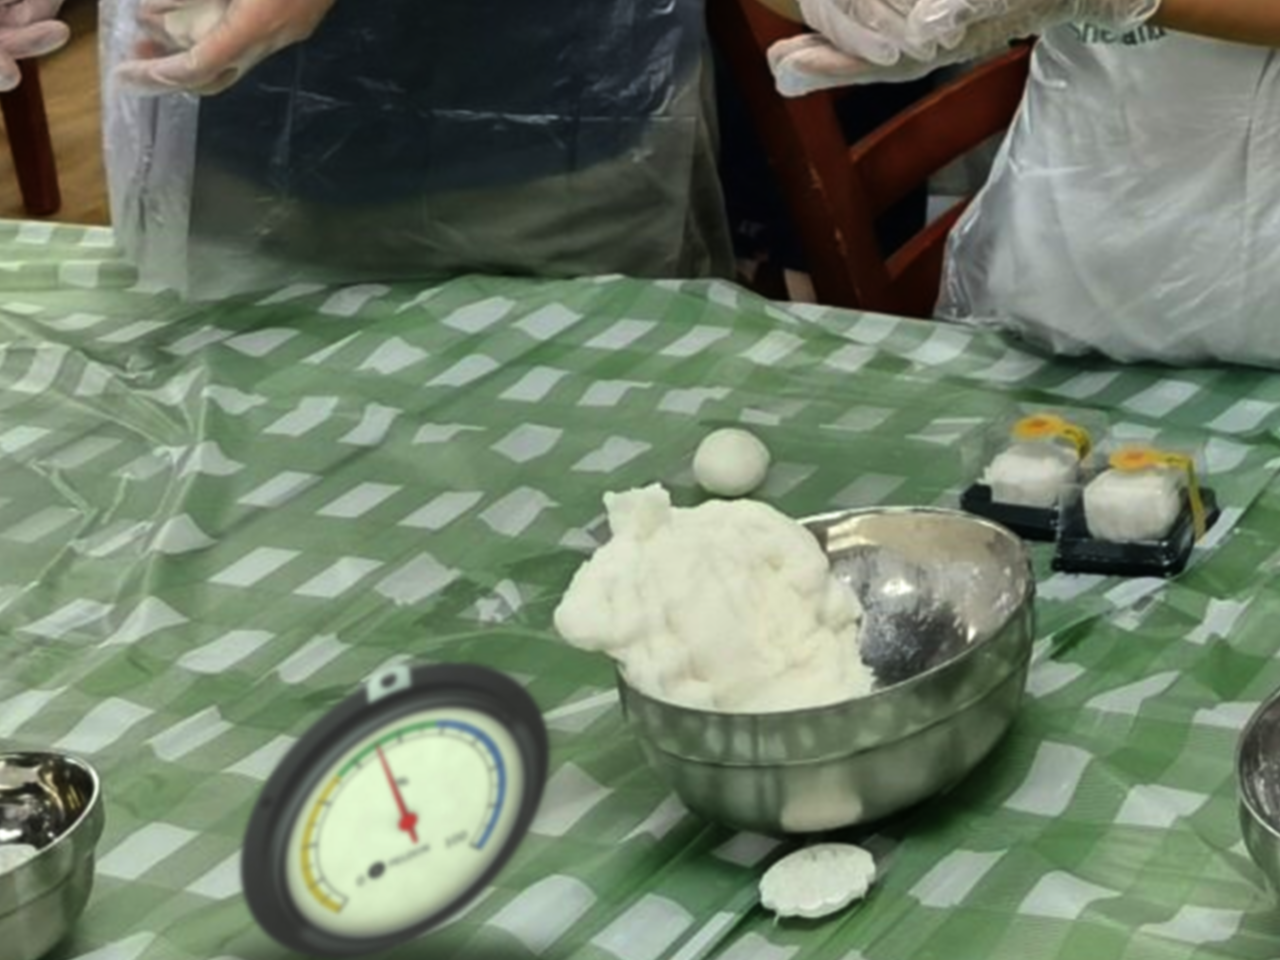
{"value": 45, "unit": "%"}
